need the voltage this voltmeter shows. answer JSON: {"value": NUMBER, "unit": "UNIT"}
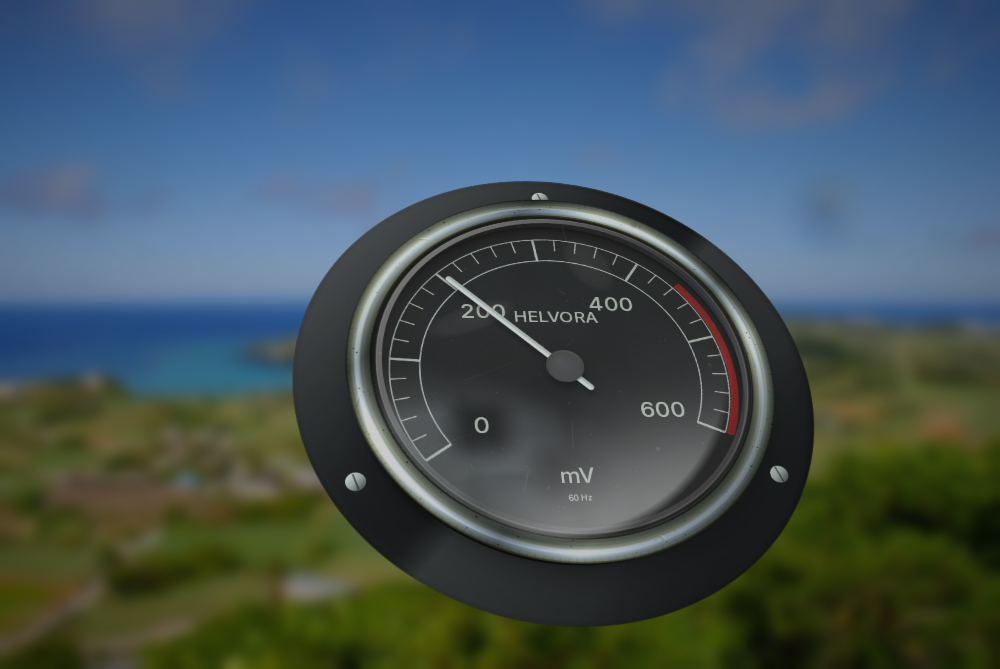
{"value": 200, "unit": "mV"}
